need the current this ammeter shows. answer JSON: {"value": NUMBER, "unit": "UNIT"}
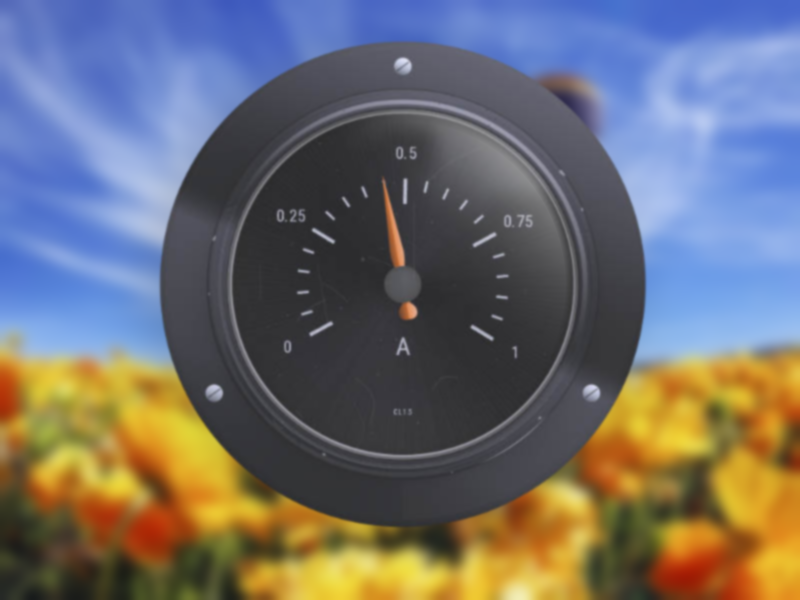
{"value": 0.45, "unit": "A"}
